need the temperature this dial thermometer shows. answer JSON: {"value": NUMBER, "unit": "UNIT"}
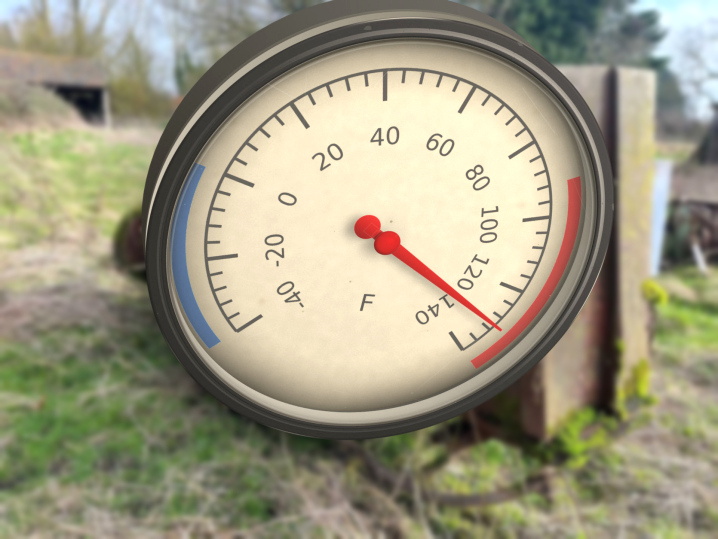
{"value": 130, "unit": "°F"}
